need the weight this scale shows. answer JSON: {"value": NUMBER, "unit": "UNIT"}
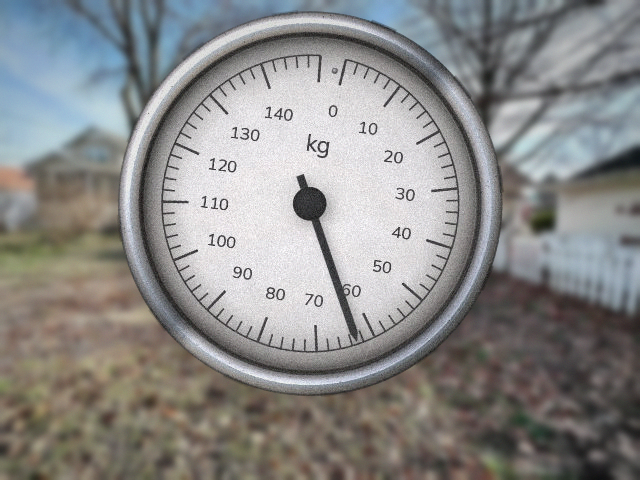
{"value": 63, "unit": "kg"}
